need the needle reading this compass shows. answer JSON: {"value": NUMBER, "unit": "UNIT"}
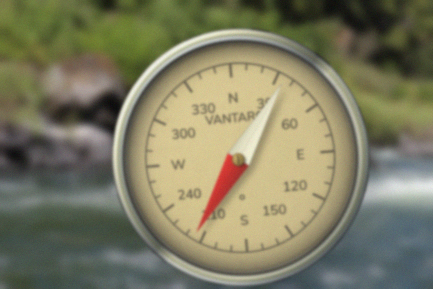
{"value": 215, "unit": "°"}
